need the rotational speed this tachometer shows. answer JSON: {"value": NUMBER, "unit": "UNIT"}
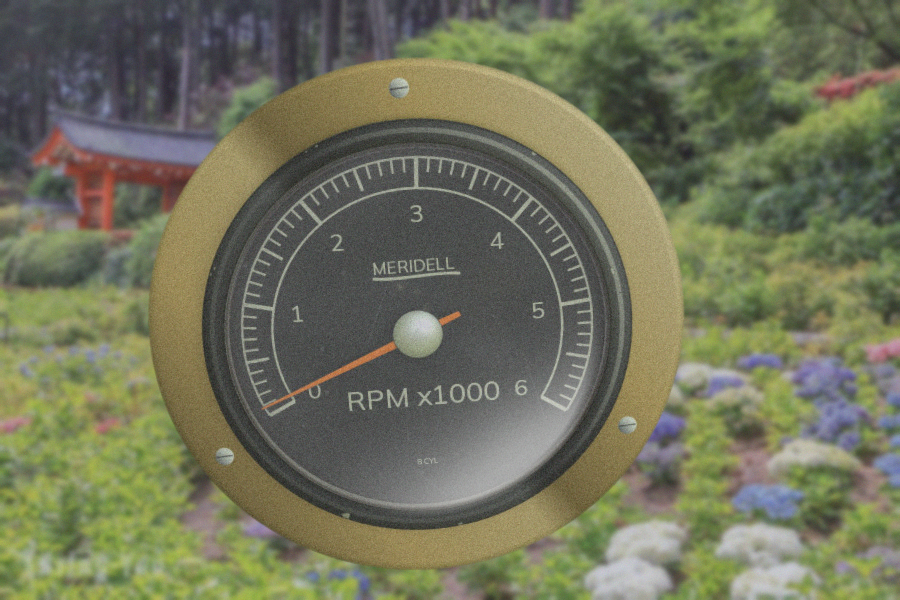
{"value": 100, "unit": "rpm"}
